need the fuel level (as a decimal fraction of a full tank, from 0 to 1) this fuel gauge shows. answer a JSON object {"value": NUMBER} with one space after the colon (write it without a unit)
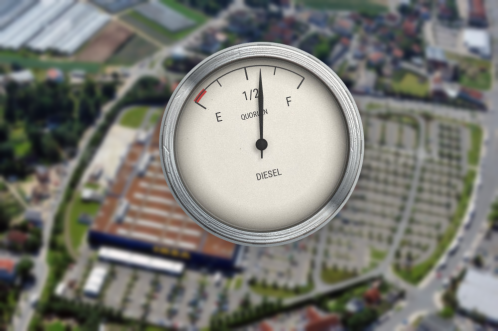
{"value": 0.625}
